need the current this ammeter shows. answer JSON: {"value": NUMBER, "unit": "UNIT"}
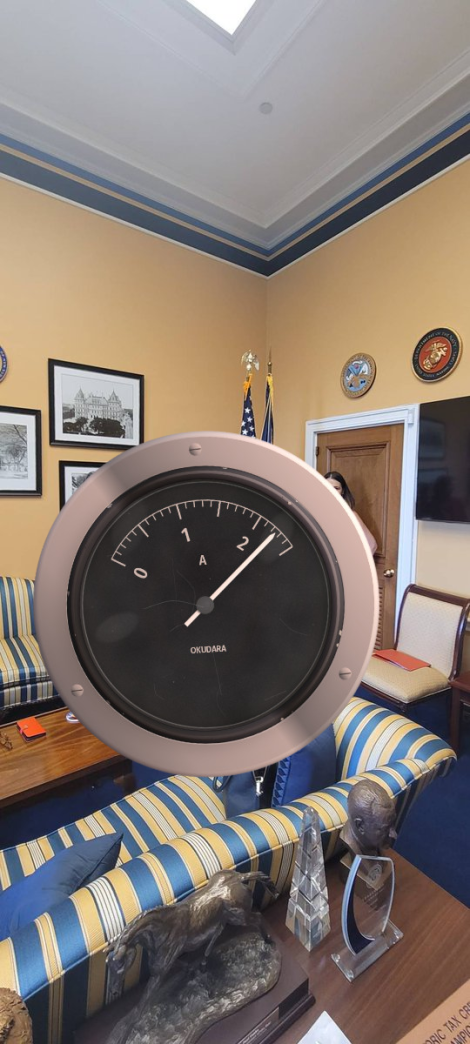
{"value": 2.25, "unit": "A"}
